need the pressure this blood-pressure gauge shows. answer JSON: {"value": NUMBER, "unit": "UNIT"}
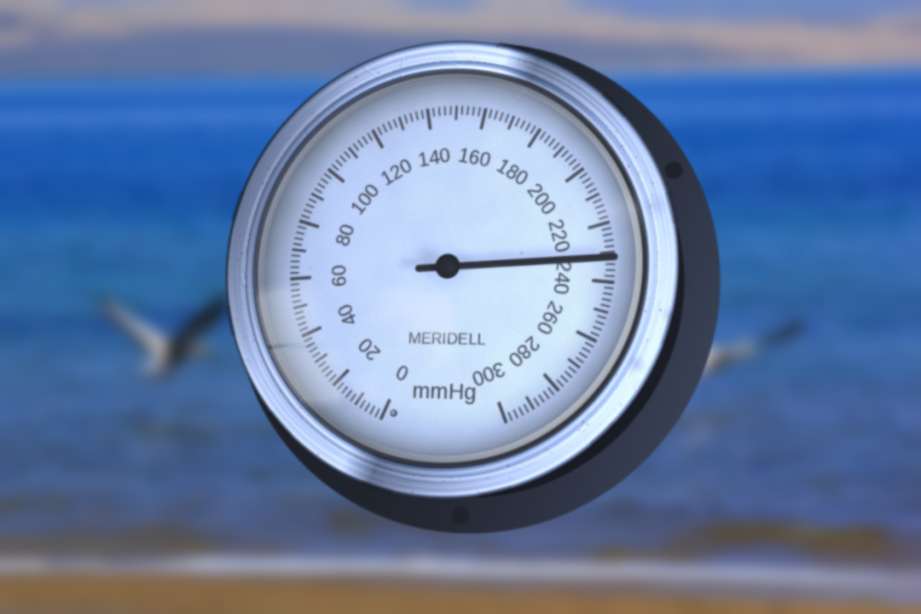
{"value": 232, "unit": "mmHg"}
